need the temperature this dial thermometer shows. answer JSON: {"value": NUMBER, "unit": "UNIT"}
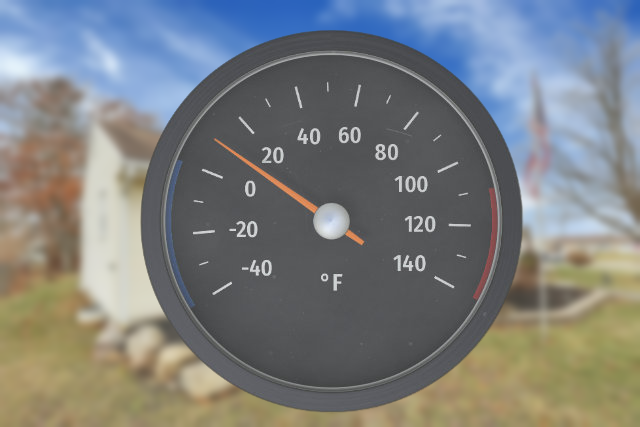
{"value": 10, "unit": "°F"}
